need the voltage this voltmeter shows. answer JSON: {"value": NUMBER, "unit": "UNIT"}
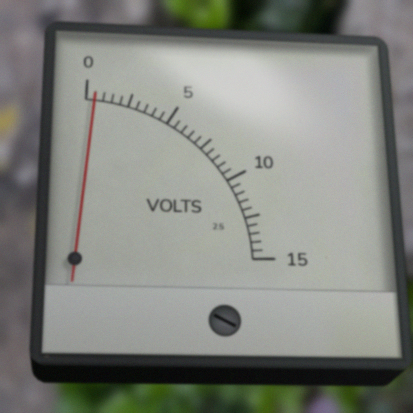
{"value": 0.5, "unit": "V"}
